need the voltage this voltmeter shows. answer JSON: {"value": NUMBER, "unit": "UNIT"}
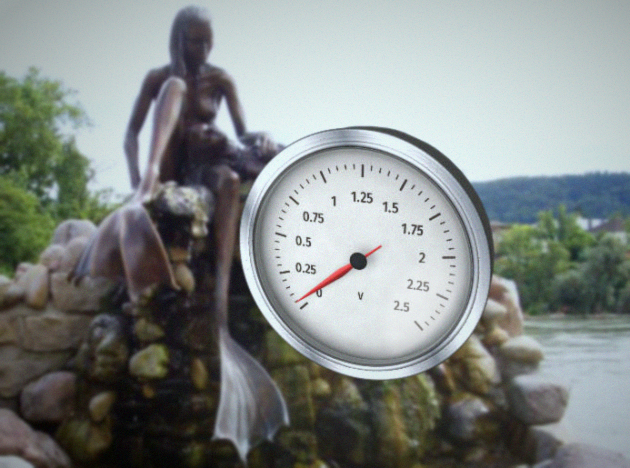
{"value": 0.05, "unit": "V"}
